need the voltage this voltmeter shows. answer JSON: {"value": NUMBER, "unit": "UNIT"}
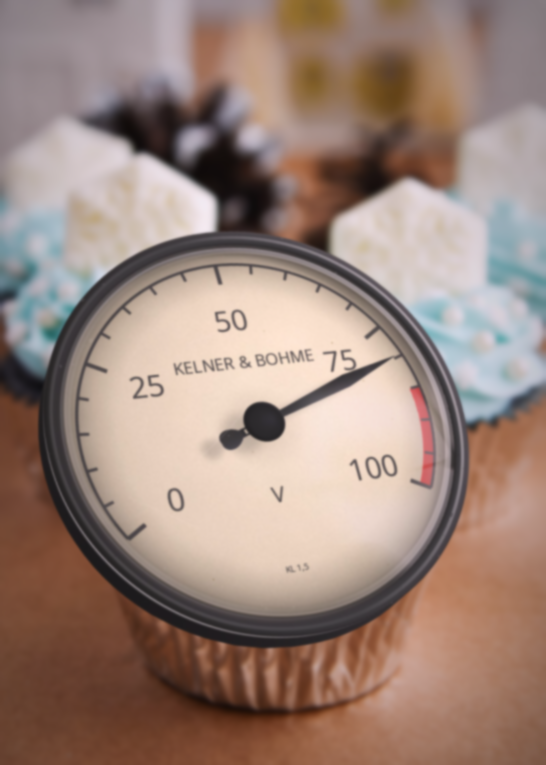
{"value": 80, "unit": "V"}
